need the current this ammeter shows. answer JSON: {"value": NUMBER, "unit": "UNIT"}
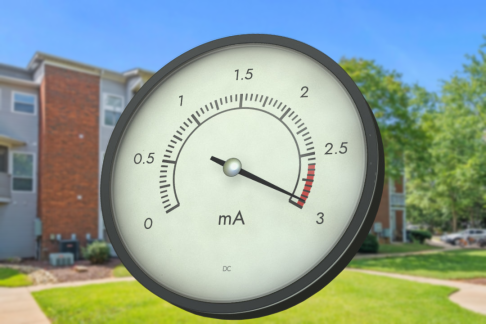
{"value": 2.95, "unit": "mA"}
